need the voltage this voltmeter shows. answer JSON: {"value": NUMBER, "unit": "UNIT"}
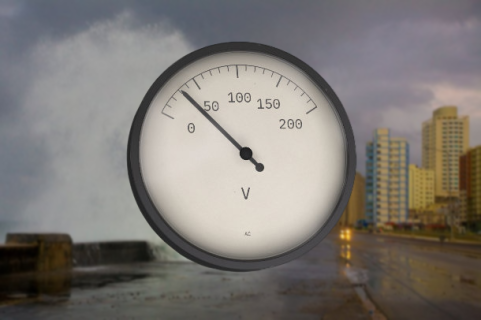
{"value": 30, "unit": "V"}
